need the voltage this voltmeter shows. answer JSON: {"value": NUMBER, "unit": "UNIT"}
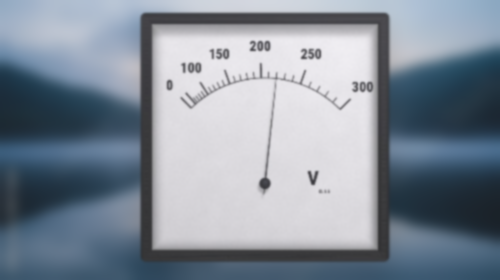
{"value": 220, "unit": "V"}
